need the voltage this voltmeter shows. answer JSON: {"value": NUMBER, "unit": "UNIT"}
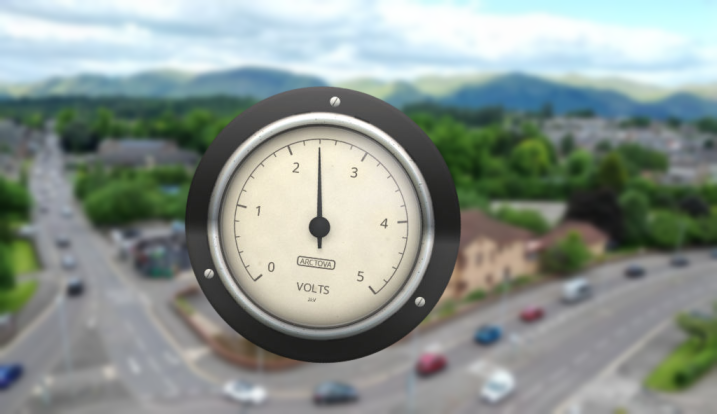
{"value": 2.4, "unit": "V"}
